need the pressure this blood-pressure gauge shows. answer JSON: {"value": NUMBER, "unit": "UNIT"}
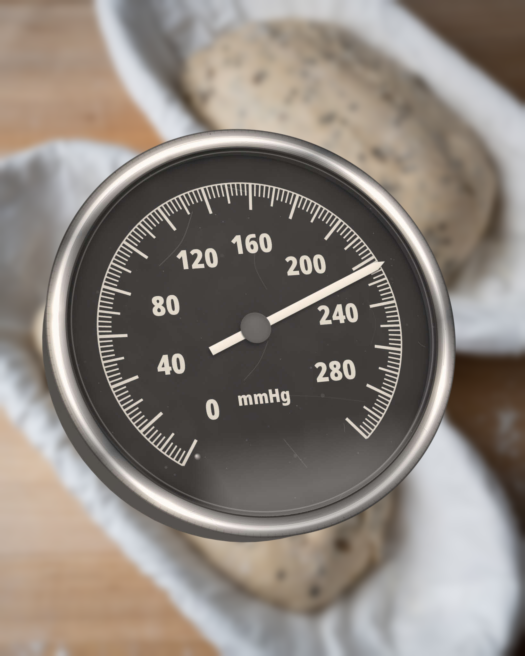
{"value": 224, "unit": "mmHg"}
